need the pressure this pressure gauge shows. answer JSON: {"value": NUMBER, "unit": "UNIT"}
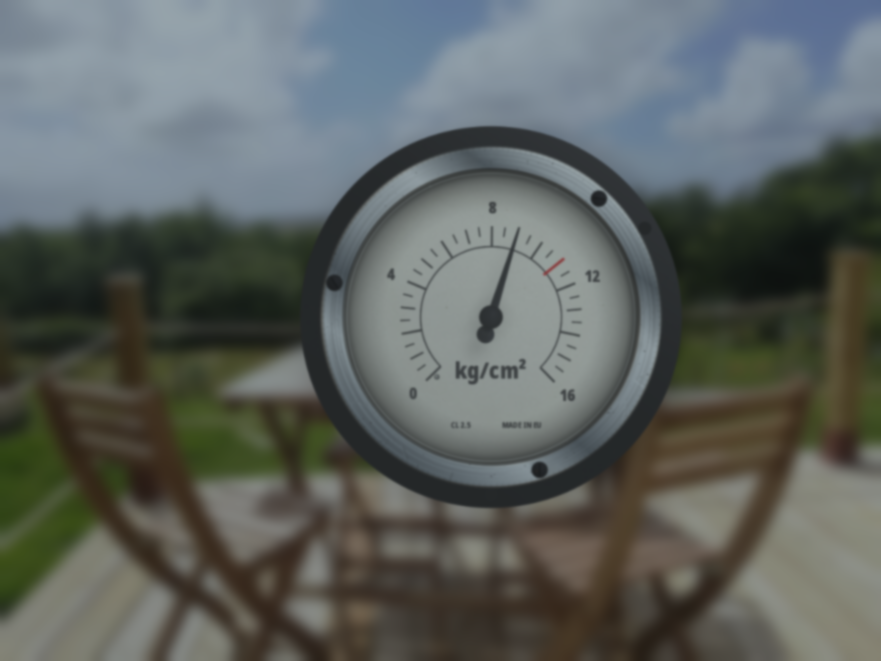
{"value": 9, "unit": "kg/cm²"}
